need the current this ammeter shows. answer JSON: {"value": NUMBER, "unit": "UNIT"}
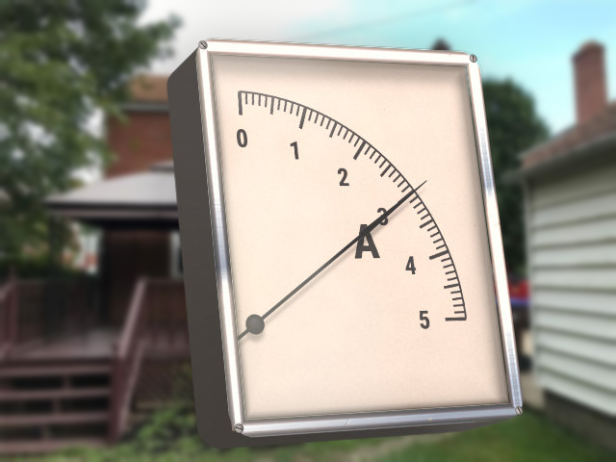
{"value": 3, "unit": "A"}
